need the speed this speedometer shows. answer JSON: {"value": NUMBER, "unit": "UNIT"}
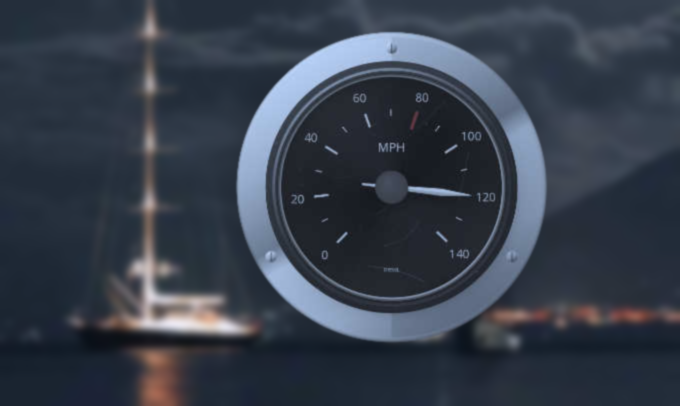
{"value": 120, "unit": "mph"}
